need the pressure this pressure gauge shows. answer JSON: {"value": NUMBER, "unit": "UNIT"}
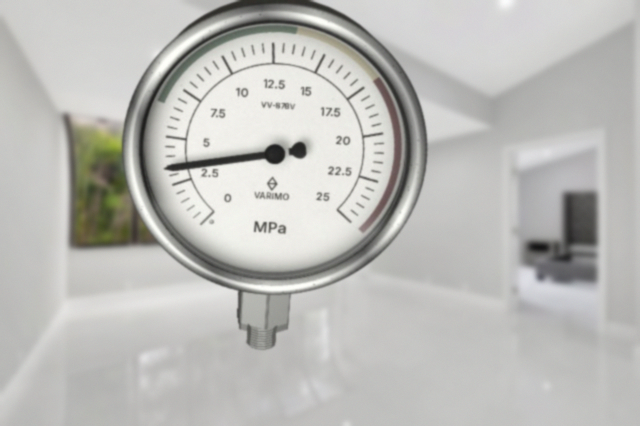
{"value": 3.5, "unit": "MPa"}
